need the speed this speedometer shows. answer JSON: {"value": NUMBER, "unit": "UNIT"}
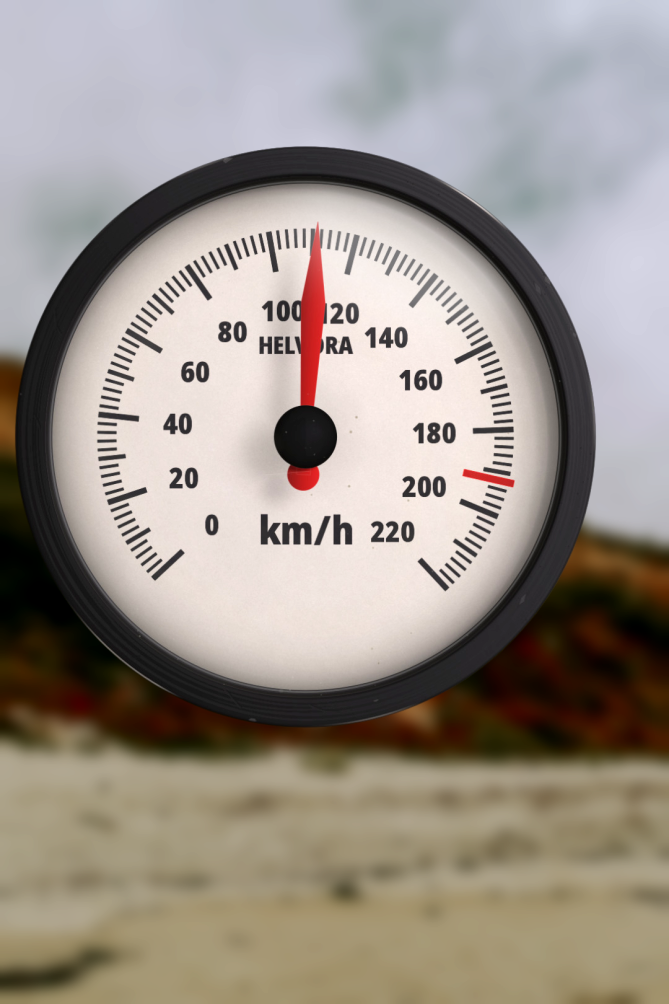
{"value": 111, "unit": "km/h"}
